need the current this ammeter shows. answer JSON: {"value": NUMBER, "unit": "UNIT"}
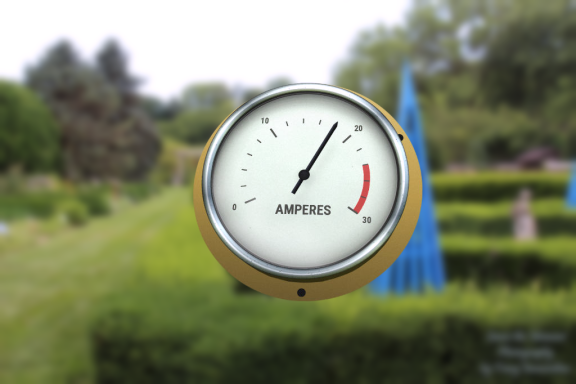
{"value": 18, "unit": "A"}
